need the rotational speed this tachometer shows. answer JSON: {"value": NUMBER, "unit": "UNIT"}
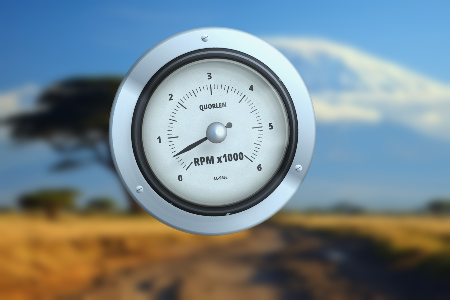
{"value": 500, "unit": "rpm"}
